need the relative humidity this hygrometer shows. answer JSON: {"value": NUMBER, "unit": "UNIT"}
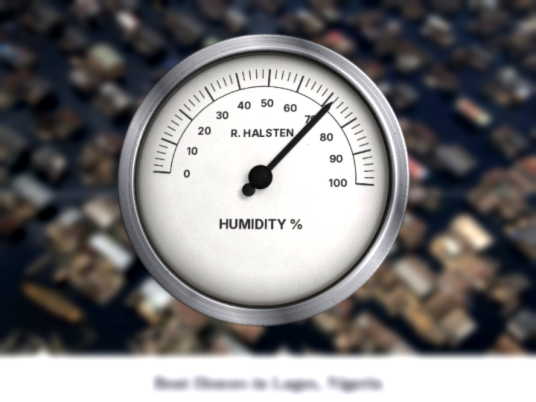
{"value": 72, "unit": "%"}
